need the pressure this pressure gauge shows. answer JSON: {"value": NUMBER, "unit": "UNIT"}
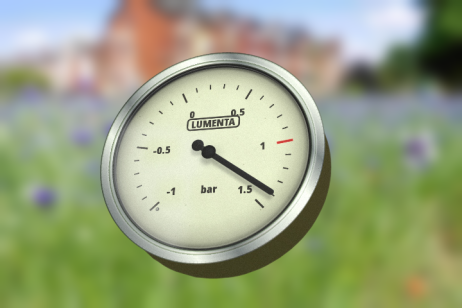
{"value": 1.4, "unit": "bar"}
